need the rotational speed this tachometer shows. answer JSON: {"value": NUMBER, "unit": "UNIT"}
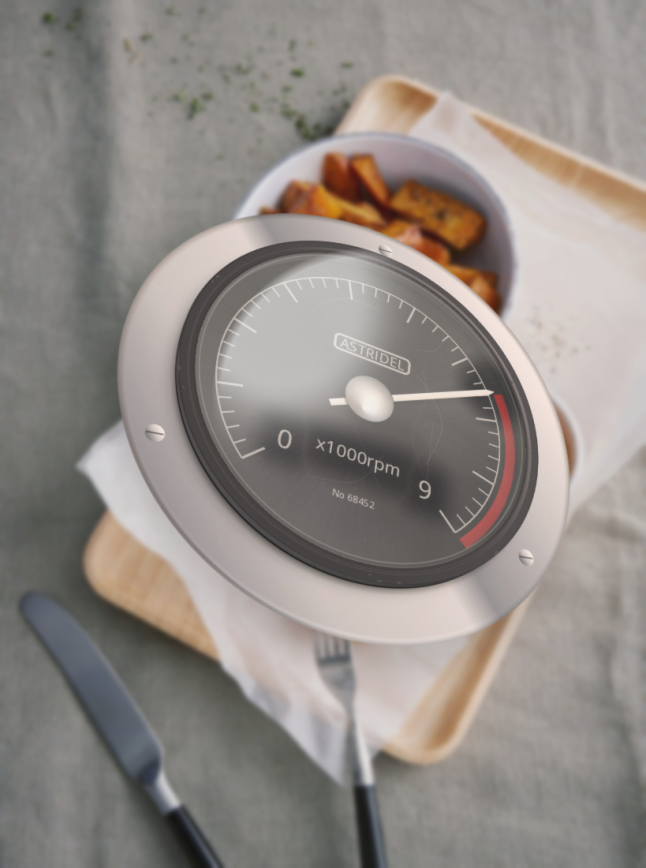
{"value": 6600, "unit": "rpm"}
